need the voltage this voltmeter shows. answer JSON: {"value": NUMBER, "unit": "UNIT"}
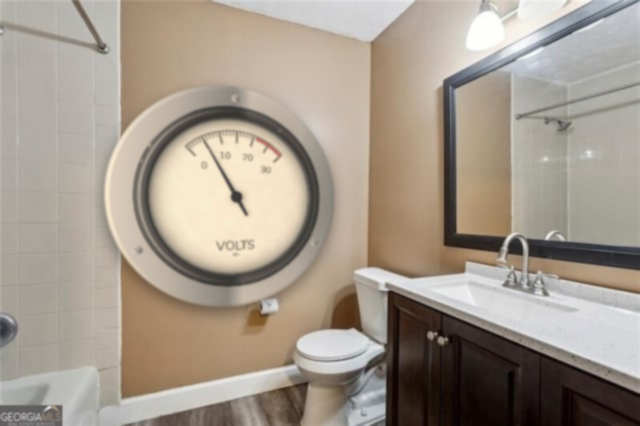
{"value": 5, "unit": "V"}
